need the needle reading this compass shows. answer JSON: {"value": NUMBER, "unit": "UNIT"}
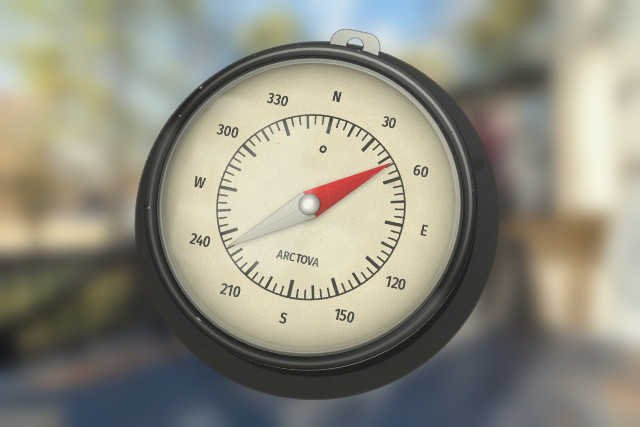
{"value": 50, "unit": "°"}
